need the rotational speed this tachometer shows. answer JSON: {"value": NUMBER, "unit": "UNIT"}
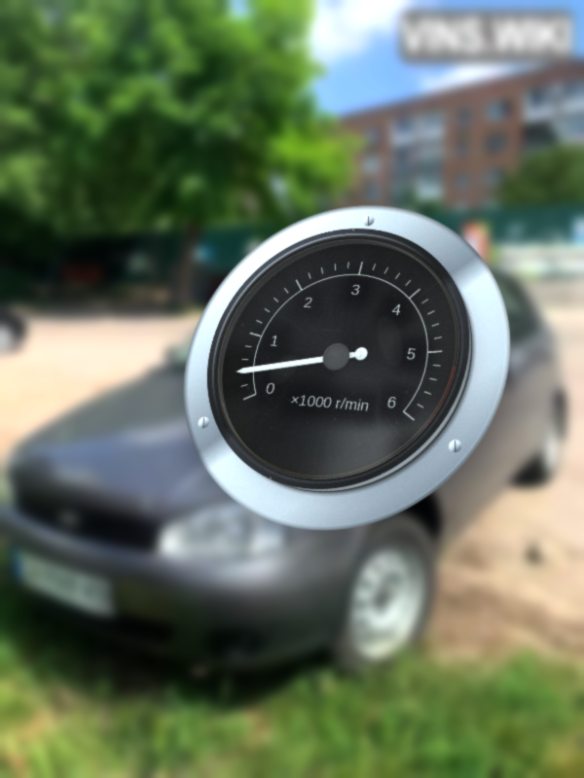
{"value": 400, "unit": "rpm"}
